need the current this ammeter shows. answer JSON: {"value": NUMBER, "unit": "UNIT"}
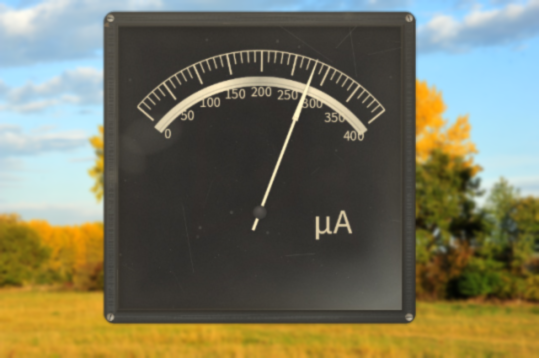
{"value": 280, "unit": "µA"}
